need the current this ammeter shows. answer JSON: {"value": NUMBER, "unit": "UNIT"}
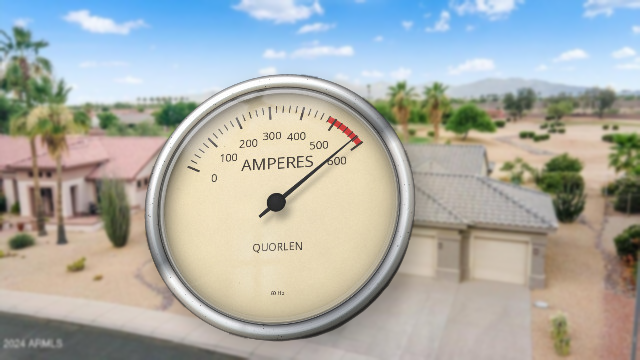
{"value": 580, "unit": "A"}
